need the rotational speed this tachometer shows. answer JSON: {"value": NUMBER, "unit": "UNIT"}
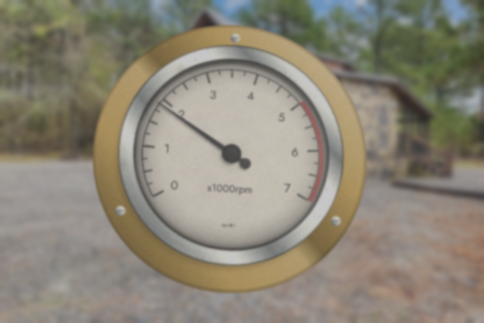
{"value": 1875, "unit": "rpm"}
